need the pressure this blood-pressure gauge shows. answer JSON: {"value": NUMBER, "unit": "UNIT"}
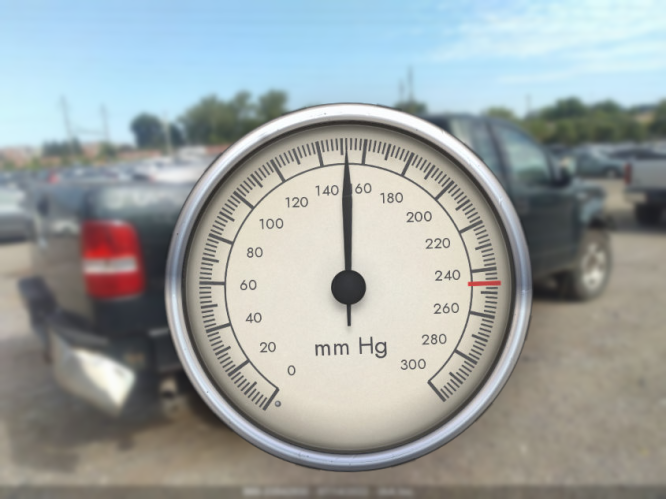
{"value": 152, "unit": "mmHg"}
